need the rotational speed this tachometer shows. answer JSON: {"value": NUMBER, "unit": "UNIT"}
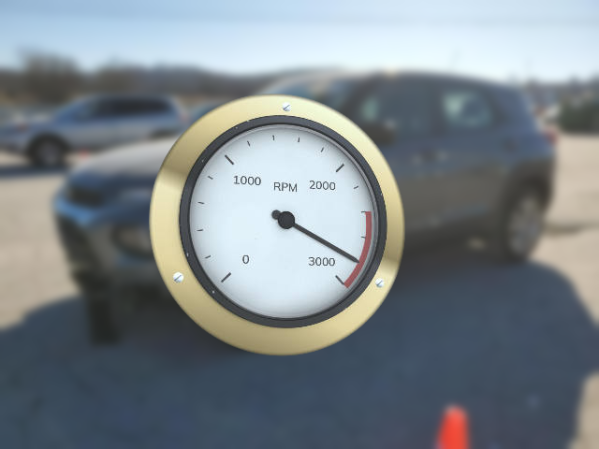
{"value": 2800, "unit": "rpm"}
